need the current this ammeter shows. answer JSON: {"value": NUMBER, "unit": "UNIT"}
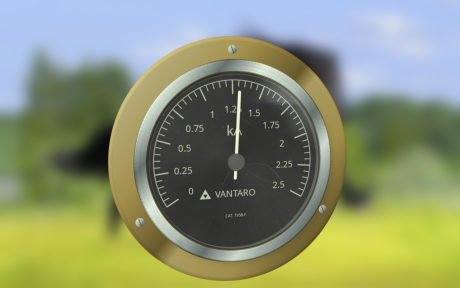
{"value": 1.3, "unit": "kA"}
